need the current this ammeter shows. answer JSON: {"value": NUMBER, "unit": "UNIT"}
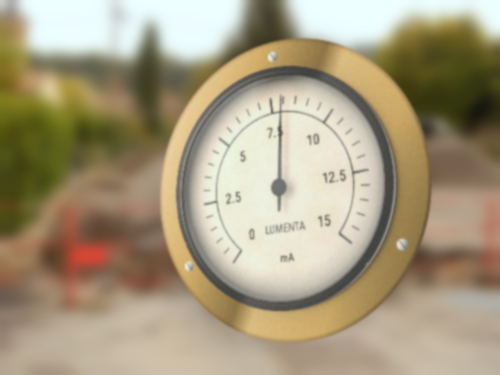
{"value": 8, "unit": "mA"}
